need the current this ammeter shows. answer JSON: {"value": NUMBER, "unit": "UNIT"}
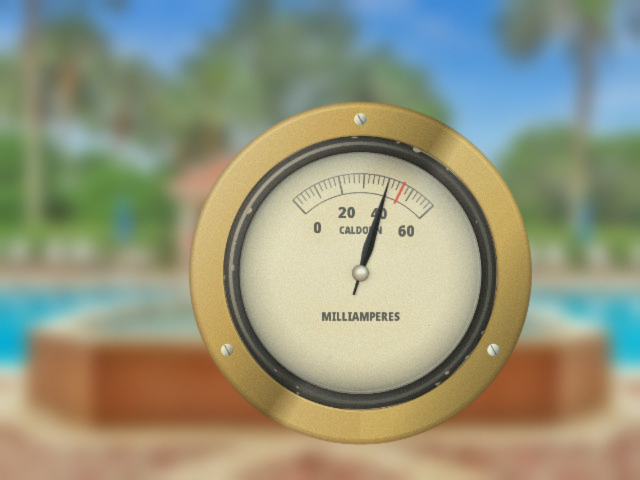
{"value": 40, "unit": "mA"}
